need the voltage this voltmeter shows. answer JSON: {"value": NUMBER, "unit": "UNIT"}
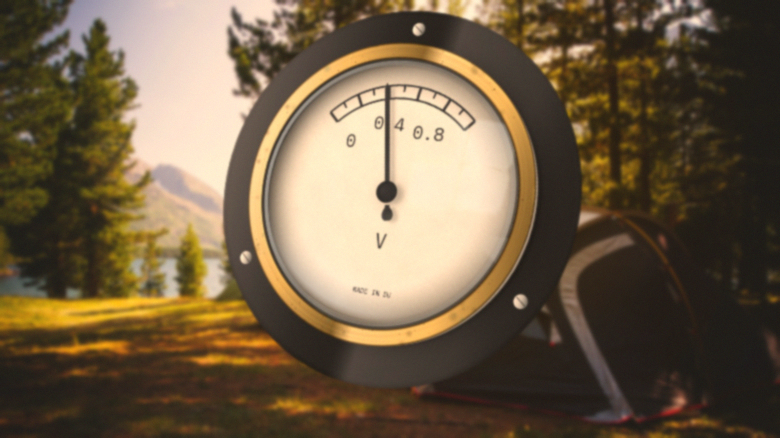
{"value": 0.4, "unit": "V"}
